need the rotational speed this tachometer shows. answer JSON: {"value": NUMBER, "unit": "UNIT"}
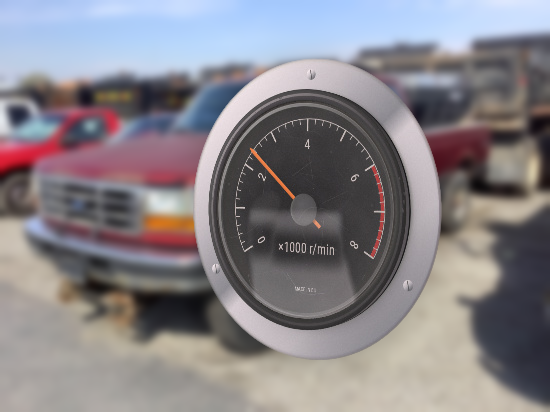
{"value": 2400, "unit": "rpm"}
